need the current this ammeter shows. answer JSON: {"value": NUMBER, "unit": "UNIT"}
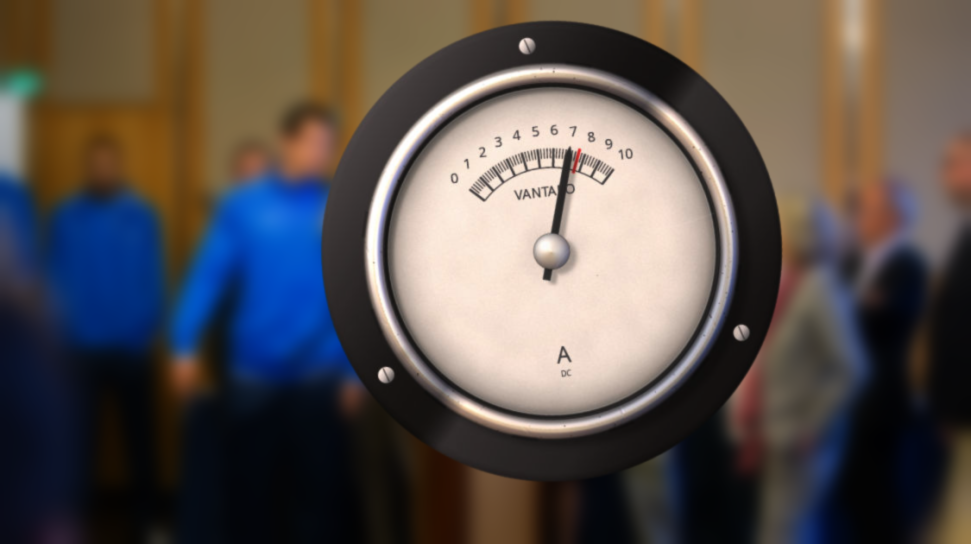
{"value": 7, "unit": "A"}
